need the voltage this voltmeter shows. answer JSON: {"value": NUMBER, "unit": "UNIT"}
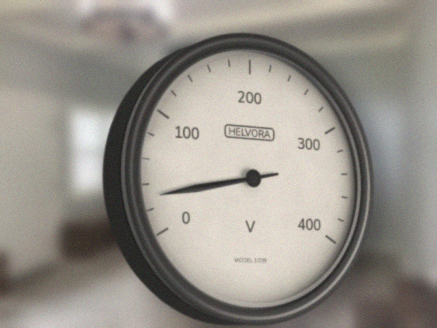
{"value": 30, "unit": "V"}
